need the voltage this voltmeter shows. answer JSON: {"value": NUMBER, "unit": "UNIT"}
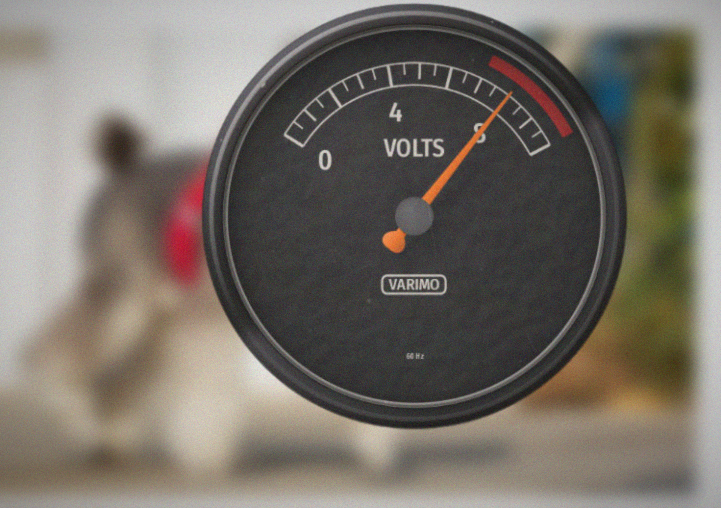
{"value": 8, "unit": "V"}
